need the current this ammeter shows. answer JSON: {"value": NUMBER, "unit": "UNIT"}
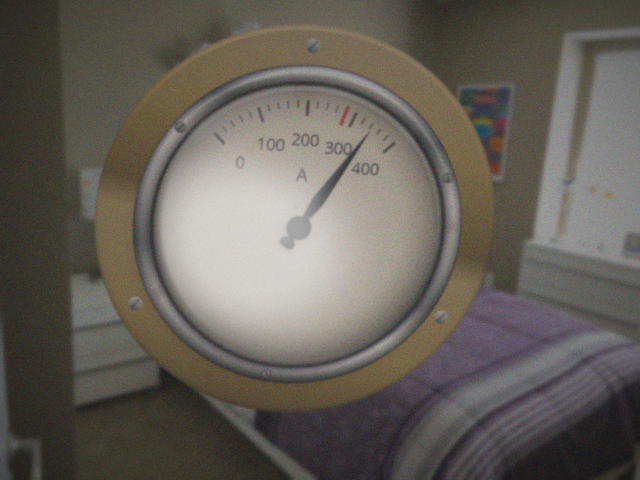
{"value": 340, "unit": "A"}
